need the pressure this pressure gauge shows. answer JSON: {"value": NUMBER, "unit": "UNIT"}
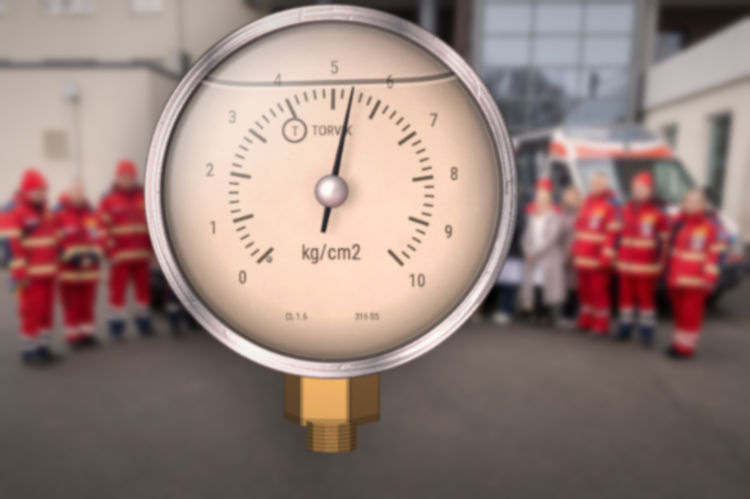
{"value": 5.4, "unit": "kg/cm²"}
